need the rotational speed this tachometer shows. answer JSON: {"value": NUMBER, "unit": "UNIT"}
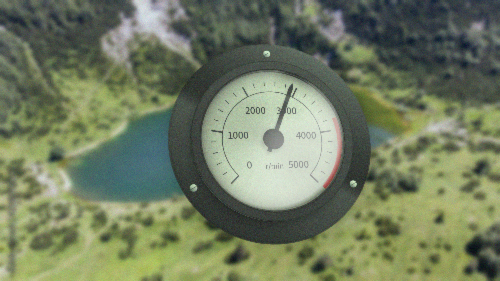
{"value": 2900, "unit": "rpm"}
